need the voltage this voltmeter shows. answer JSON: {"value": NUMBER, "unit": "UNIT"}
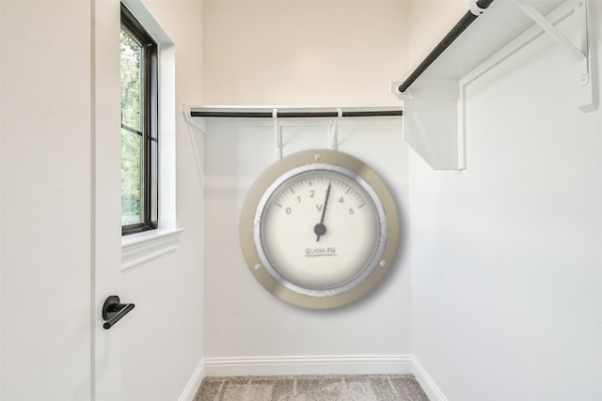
{"value": 3, "unit": "V"}
